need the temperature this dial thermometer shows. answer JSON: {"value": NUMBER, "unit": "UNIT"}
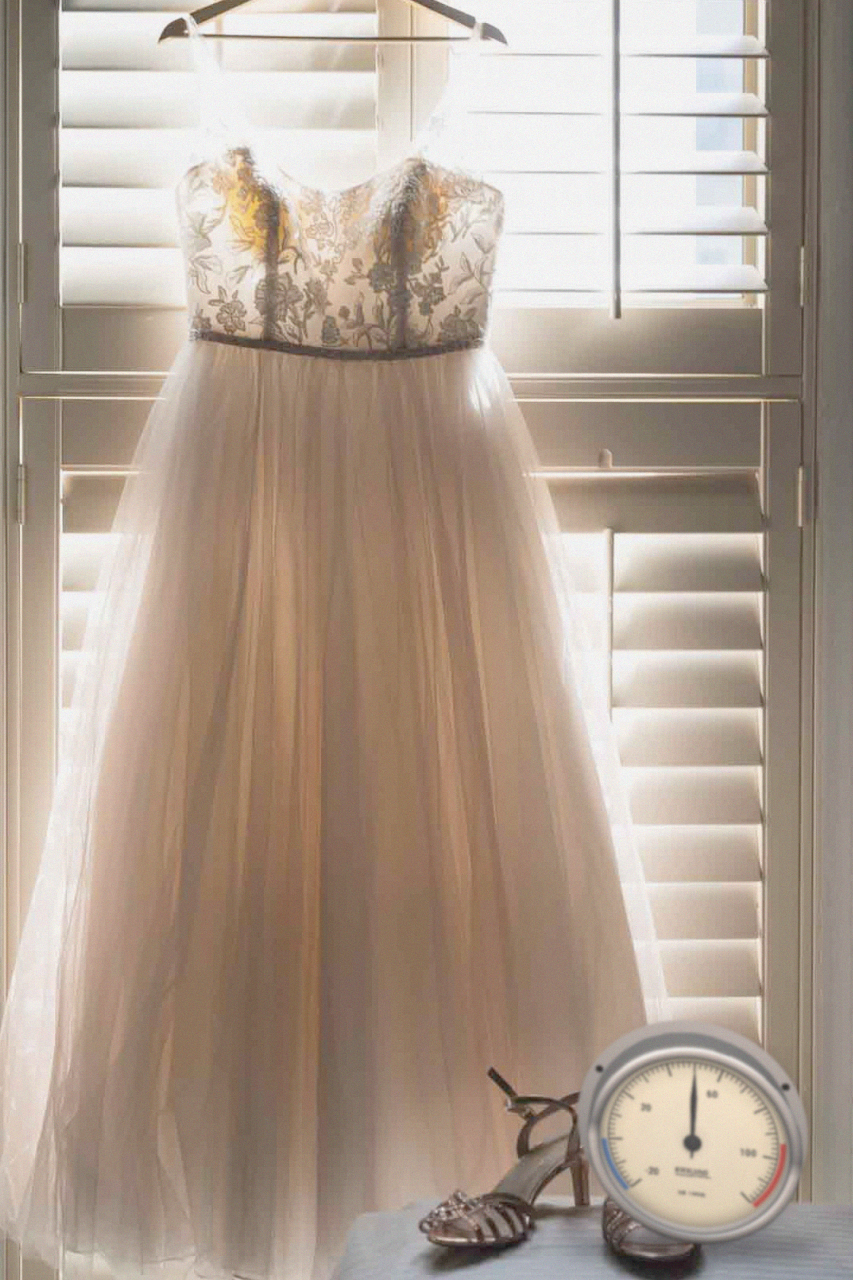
{"value": 50, "unit": "°F"}
